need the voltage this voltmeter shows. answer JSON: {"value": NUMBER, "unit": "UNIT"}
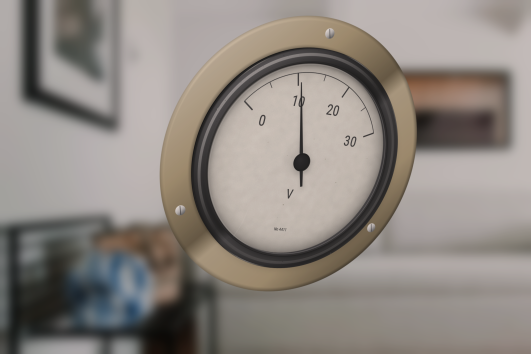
{"value": 10, "unit": "V"}
